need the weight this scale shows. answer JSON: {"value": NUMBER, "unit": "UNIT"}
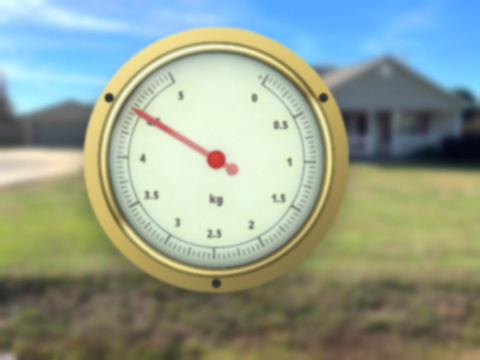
{"value": 4.5, "unit": "kg"}
